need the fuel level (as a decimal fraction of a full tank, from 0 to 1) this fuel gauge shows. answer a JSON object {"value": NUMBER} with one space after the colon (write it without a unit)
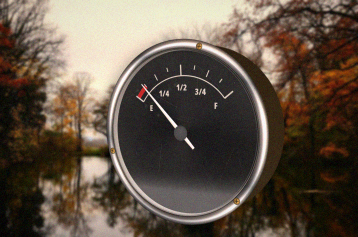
{"value": 0.125}
